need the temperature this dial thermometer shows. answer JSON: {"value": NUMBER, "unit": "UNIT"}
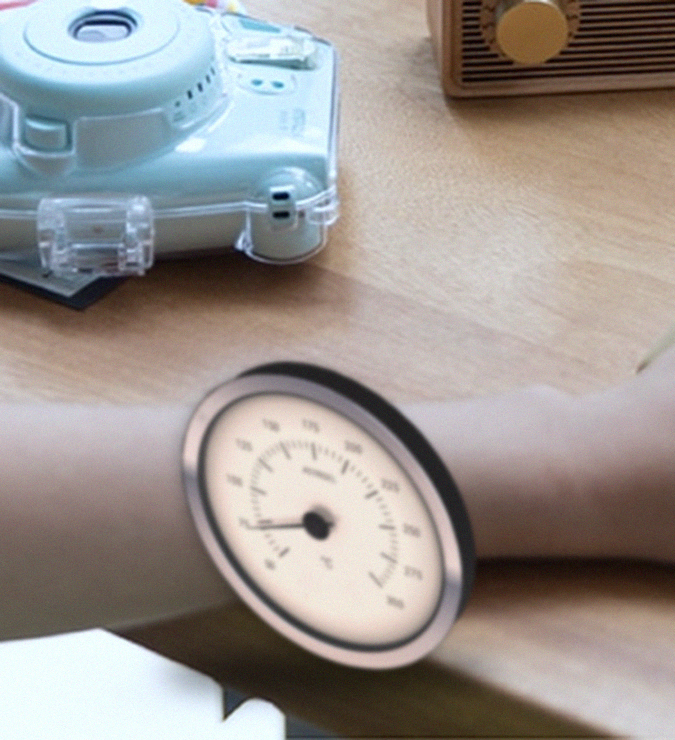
{"value": 75, "unit": "°C"}
